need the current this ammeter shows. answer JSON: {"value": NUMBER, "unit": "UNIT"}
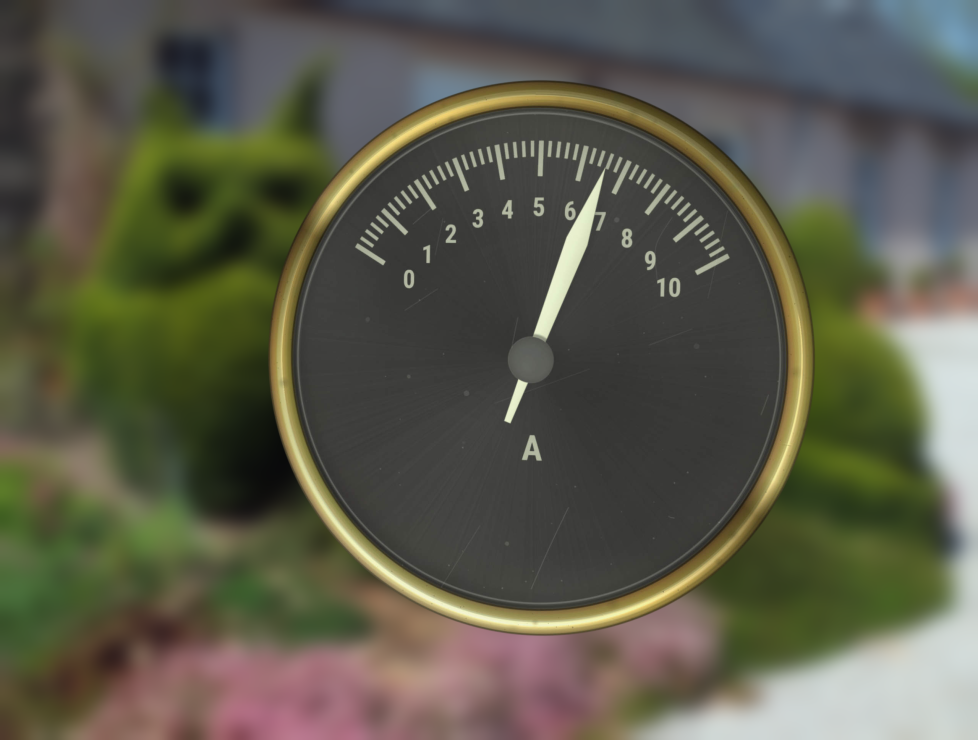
{"value": 6.6, "unit": "A"}
